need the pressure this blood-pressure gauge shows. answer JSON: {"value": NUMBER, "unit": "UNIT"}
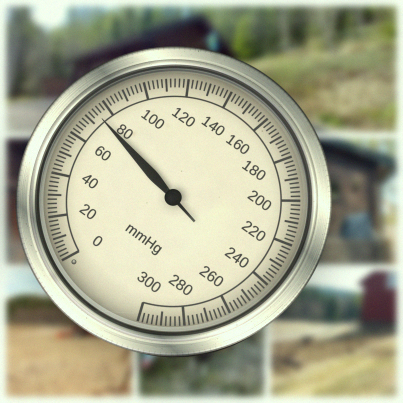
{"value": 74, "unit": "mmHg"}
